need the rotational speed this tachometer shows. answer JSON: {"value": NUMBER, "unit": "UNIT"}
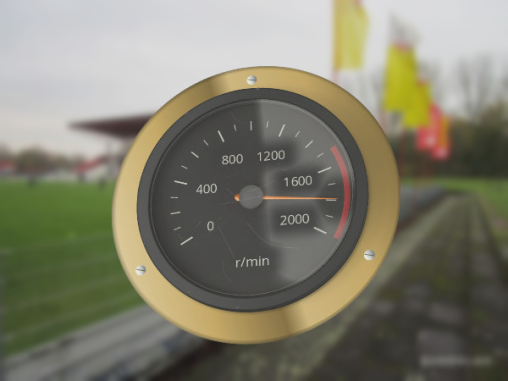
{"value": 1800, "unit": "rpm"}
